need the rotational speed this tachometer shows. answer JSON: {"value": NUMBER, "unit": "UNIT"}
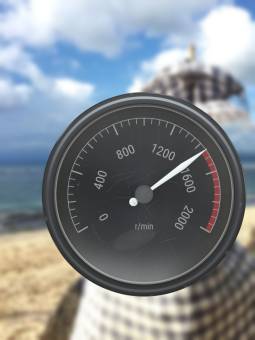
{"value": 1450, "unit": "rpm"}
